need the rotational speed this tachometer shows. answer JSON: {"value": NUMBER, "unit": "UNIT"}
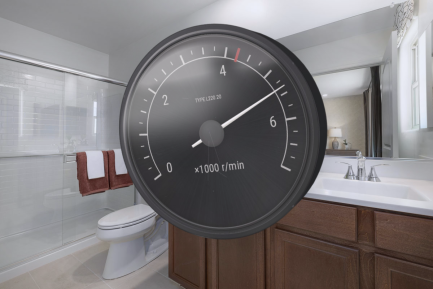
{"value": 5375, "unit": "rpm"}
